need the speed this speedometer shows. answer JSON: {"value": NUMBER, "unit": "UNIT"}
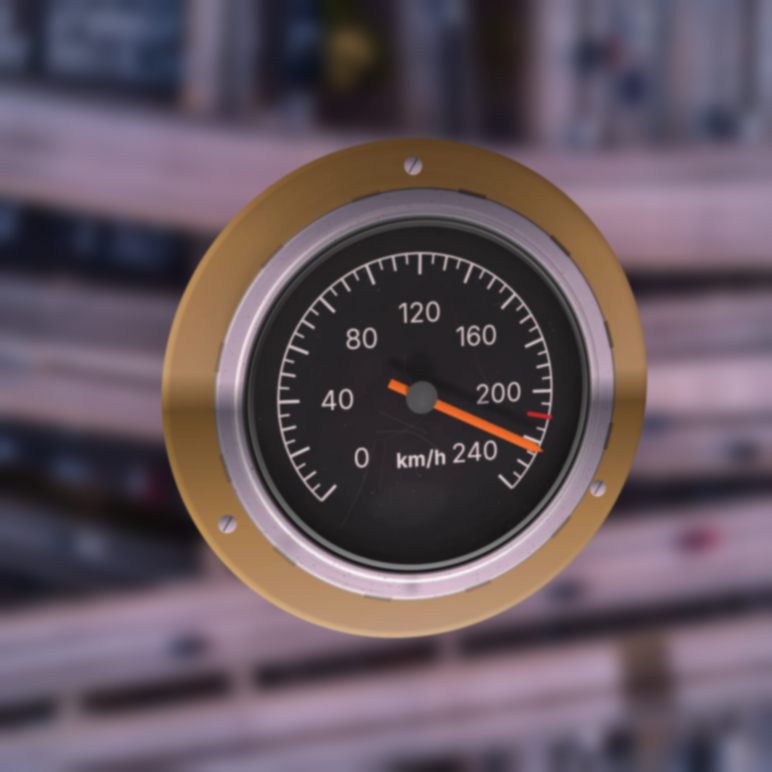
{"value": 222.5, "unit": "km/h"}
